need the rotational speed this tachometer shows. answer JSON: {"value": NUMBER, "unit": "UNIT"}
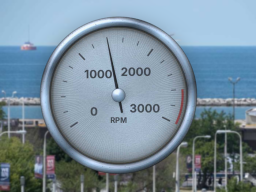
{"value": 1400, "unit": "rpm"}
